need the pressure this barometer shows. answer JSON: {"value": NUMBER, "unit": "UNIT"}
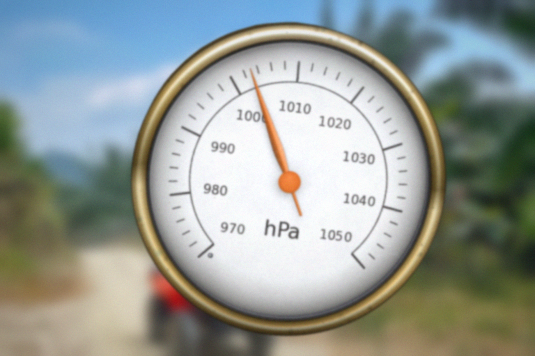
{"value": 1003, "unit": "hPa"}
